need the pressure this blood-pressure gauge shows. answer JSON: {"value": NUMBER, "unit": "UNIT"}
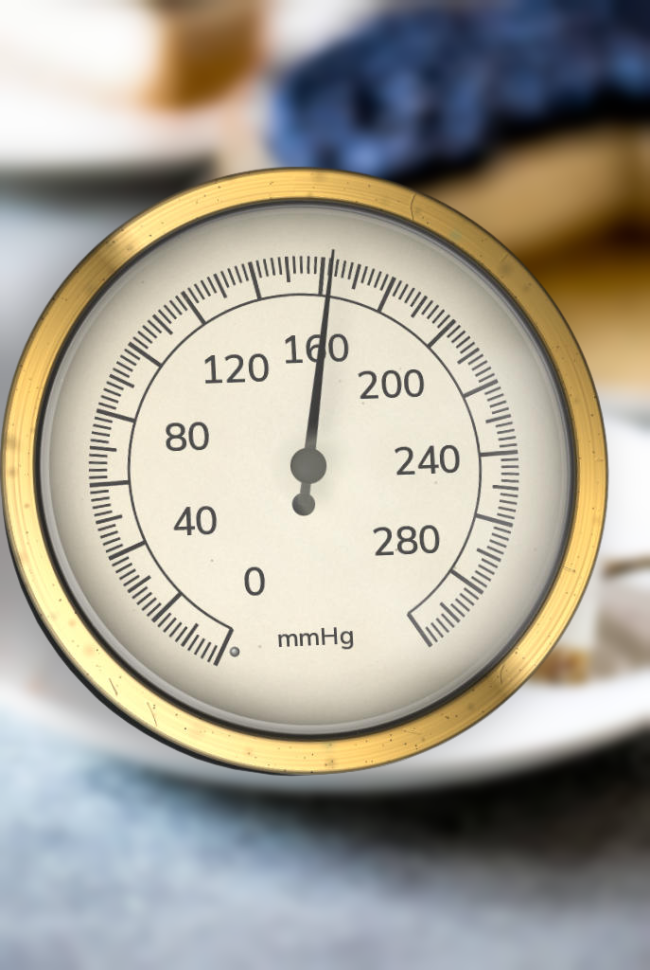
{"value": 162, "unit": "mmHg"}
